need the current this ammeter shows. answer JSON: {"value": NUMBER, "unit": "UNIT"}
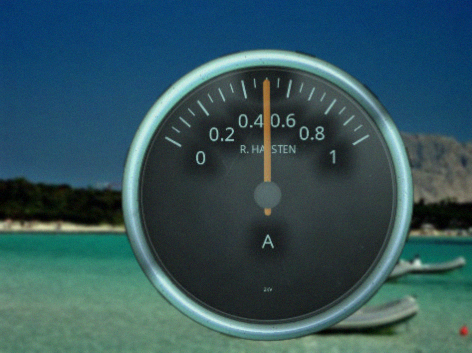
{"value": 0.5, "unit": "A"}
